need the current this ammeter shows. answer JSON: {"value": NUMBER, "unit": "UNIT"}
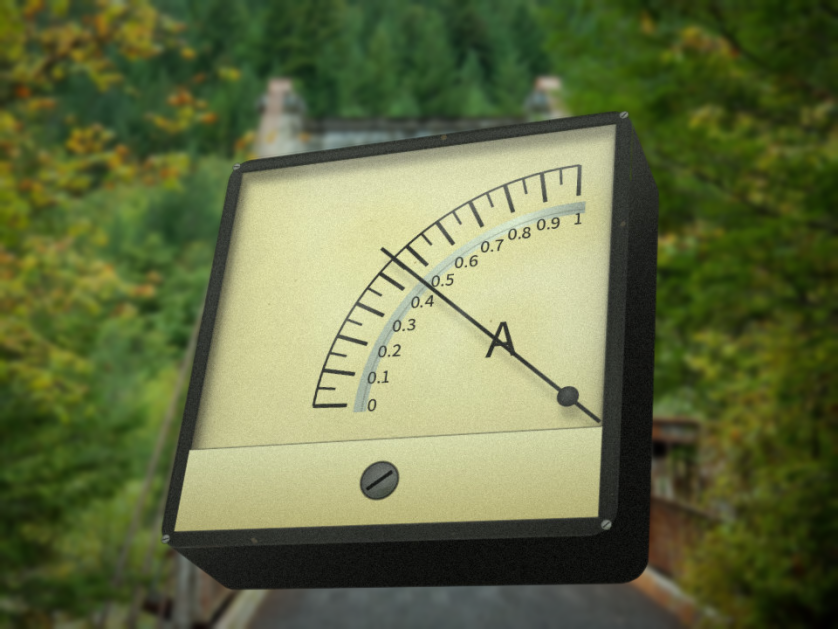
{"value": 0.45, "unit": "A"}
